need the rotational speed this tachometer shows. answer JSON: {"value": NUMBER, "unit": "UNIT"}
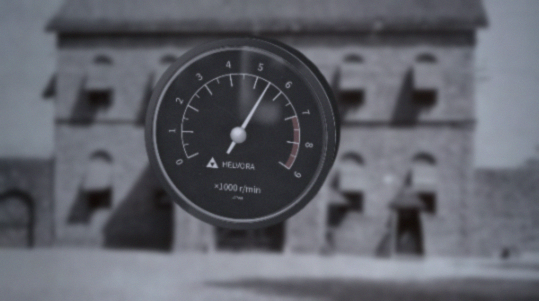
{"value": 5500, "unit": "rpm"}
